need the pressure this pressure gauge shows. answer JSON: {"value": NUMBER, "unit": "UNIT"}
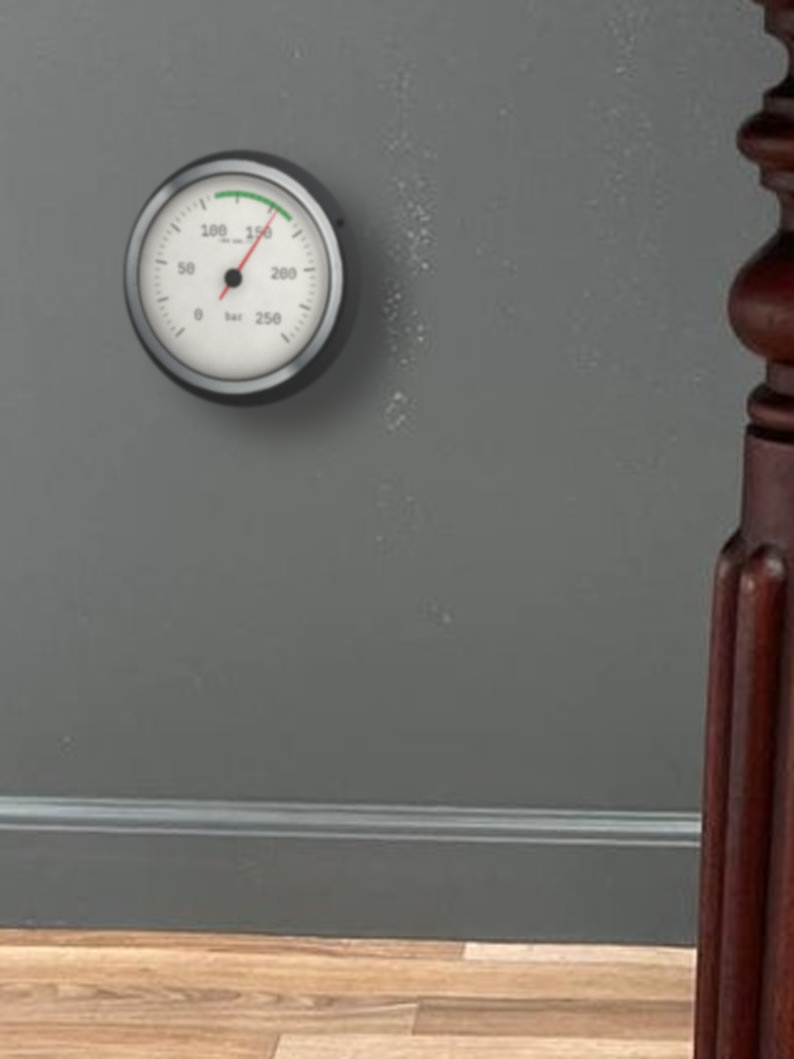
{"value": 155, "unit": "bar"}
